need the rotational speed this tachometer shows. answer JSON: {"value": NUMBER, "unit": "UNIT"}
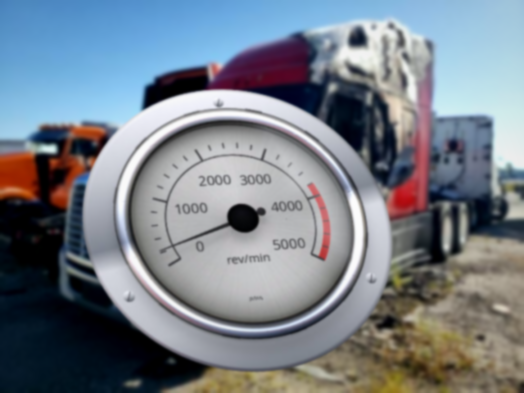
{"value": 200, "unit": "rpm"}
